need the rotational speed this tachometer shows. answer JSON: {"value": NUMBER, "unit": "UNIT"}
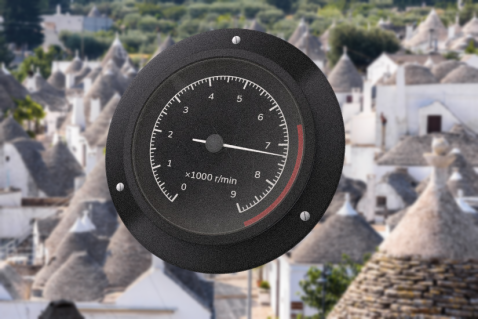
{"value": 7300, "unit": "rpm"}
